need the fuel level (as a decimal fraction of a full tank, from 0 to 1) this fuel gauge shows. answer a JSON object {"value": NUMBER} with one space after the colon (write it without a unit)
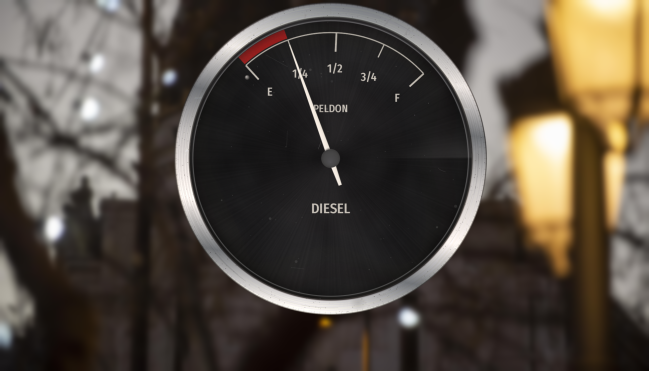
{"value": 0.25}
